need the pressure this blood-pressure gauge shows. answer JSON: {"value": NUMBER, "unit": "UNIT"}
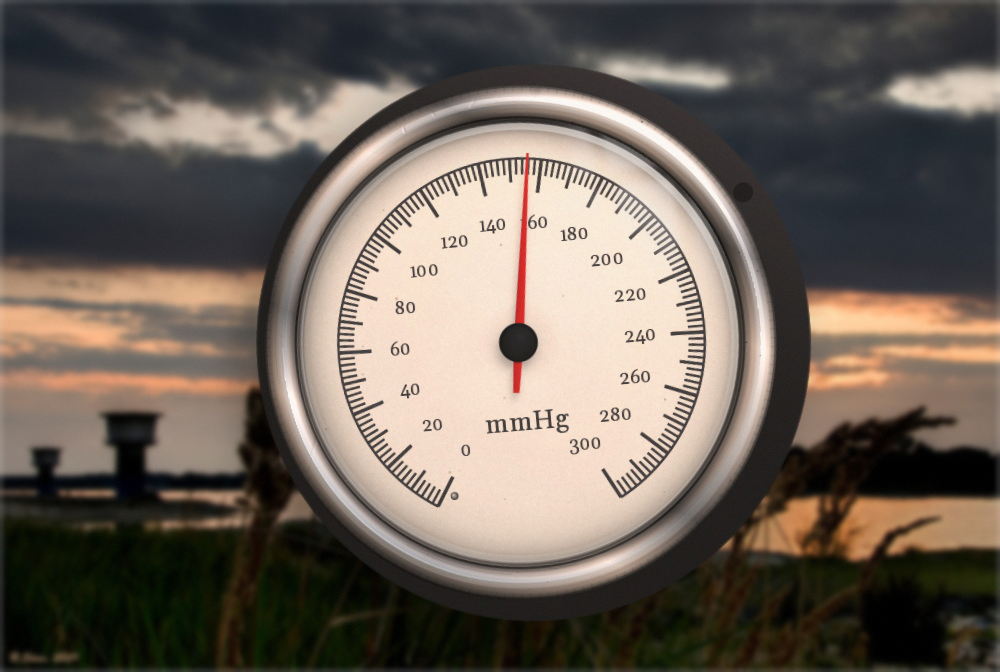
{"value": 156, "unit": "mmHg"}
